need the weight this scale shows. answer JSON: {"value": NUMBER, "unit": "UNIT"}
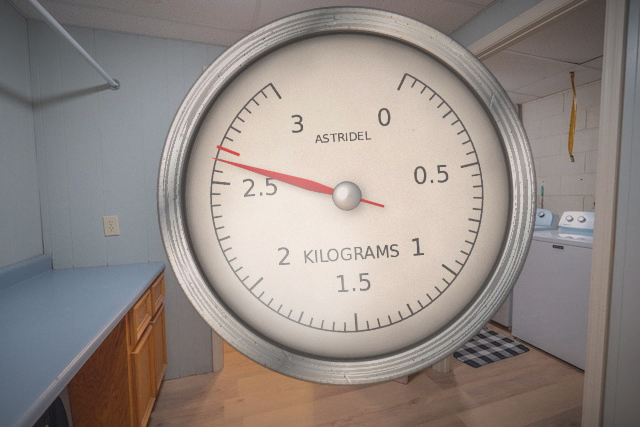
{"value": 2.6, "unit": "kg"}
